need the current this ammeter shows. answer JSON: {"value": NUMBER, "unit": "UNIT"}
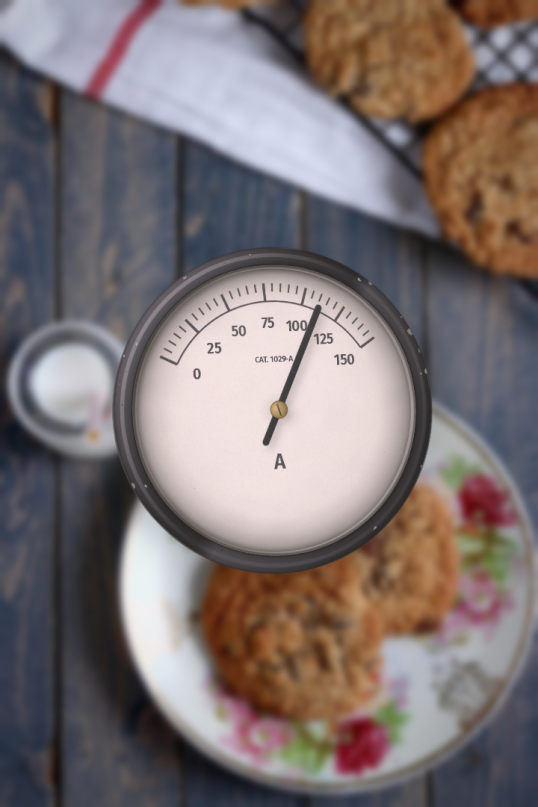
{"value": 110, "unit": "A"}
